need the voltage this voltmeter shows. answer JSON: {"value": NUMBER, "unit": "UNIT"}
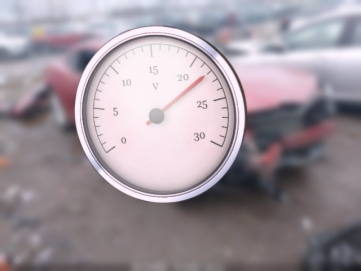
{"value": 22, "unit": "V"}
